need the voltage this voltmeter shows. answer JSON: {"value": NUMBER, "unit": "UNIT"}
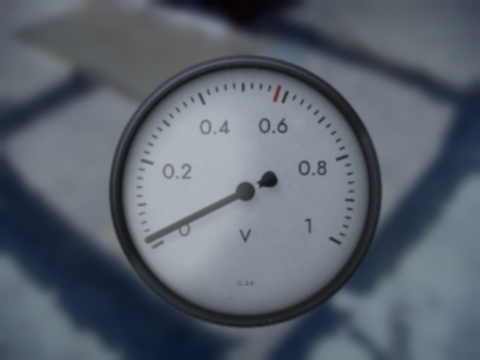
{"value": 0.02, "unit": "V"}
